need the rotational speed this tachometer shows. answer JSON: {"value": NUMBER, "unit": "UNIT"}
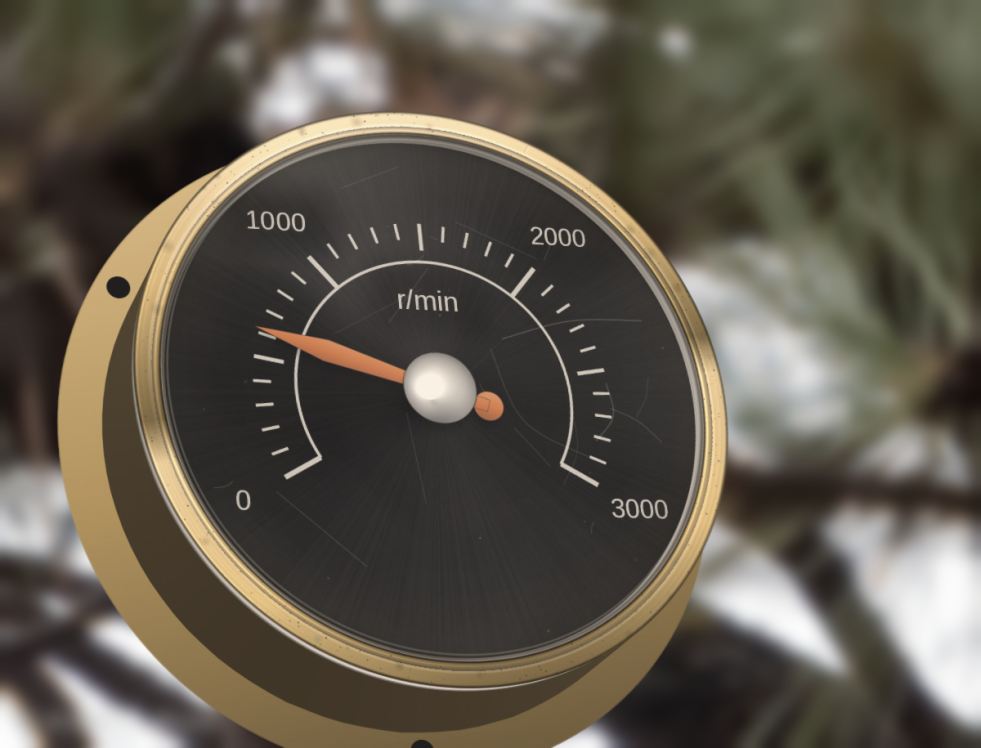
{"value": 600, "unit": "rpm"}
